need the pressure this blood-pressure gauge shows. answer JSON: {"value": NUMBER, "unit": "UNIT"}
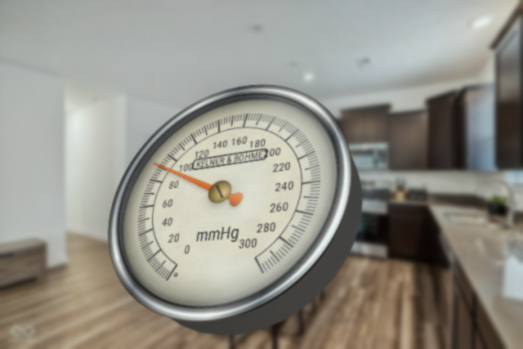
{"value": 90, "unit": "mmHg"}
